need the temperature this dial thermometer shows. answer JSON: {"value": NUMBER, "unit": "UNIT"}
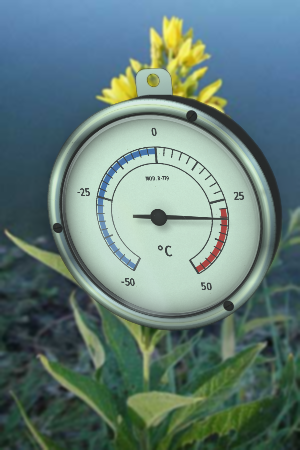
{"value": 30, "unit": "°C"}
